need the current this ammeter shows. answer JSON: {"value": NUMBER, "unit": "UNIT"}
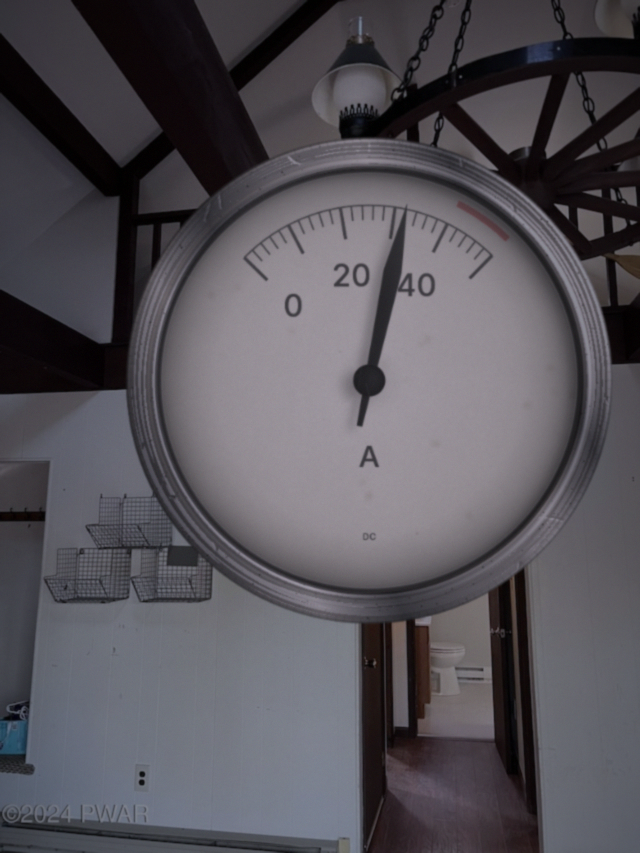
{"value": 32, "unit": "A"}
